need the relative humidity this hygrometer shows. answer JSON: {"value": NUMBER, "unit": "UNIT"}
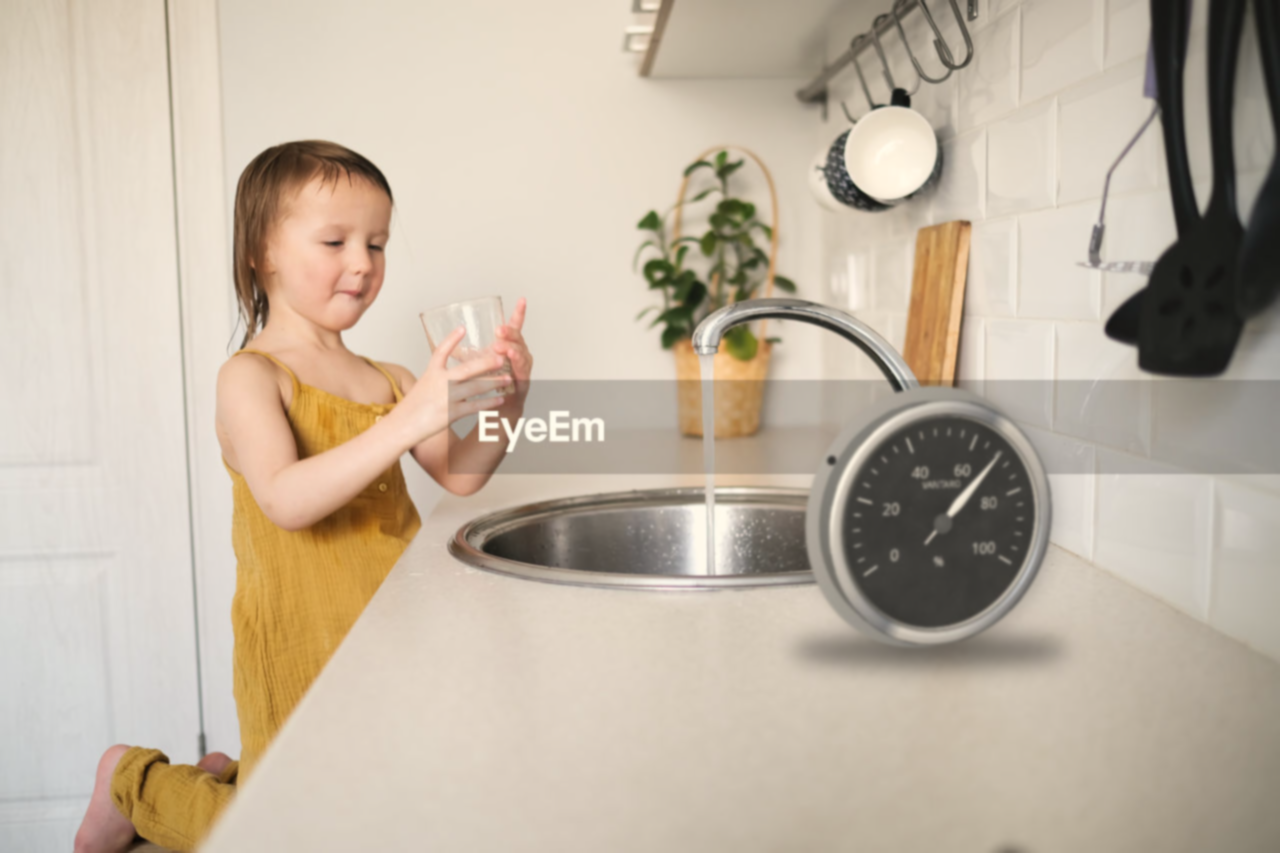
{"value": 68, "unit": "%"}
